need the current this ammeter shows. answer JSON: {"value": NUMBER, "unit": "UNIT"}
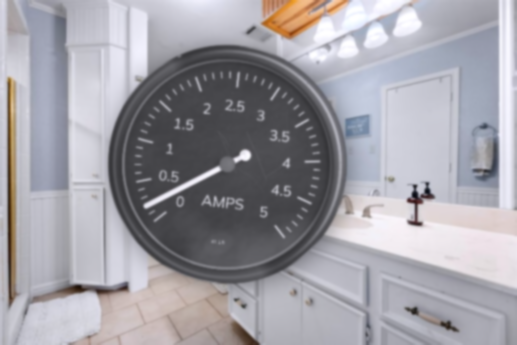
{"value": 0.2, "unit": "A"}
